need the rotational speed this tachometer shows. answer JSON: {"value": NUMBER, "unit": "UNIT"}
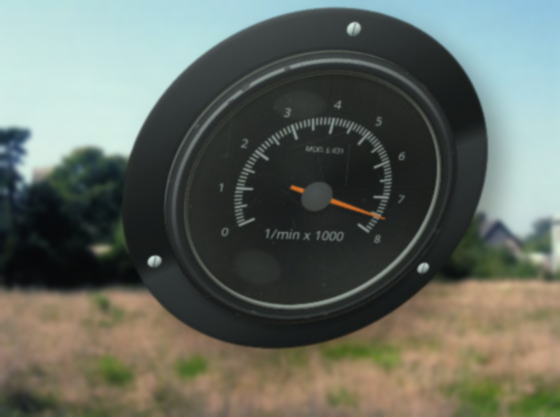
{"value": 7500, "unit": "rpm"}
